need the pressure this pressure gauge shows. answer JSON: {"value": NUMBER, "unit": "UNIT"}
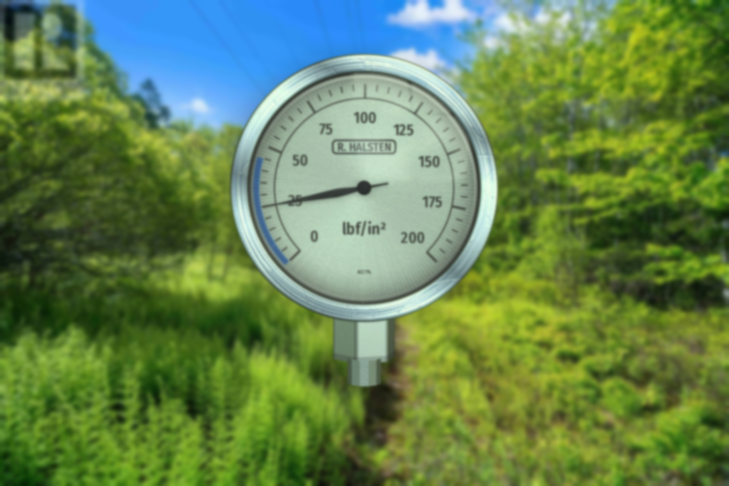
{"value": 25, "unit": "psi"}
